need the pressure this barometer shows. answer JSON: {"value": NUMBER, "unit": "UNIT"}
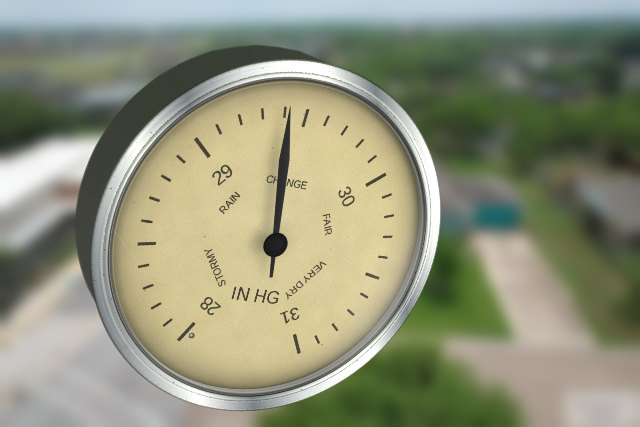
{"value": 29.4, "unit": "inHg"}
